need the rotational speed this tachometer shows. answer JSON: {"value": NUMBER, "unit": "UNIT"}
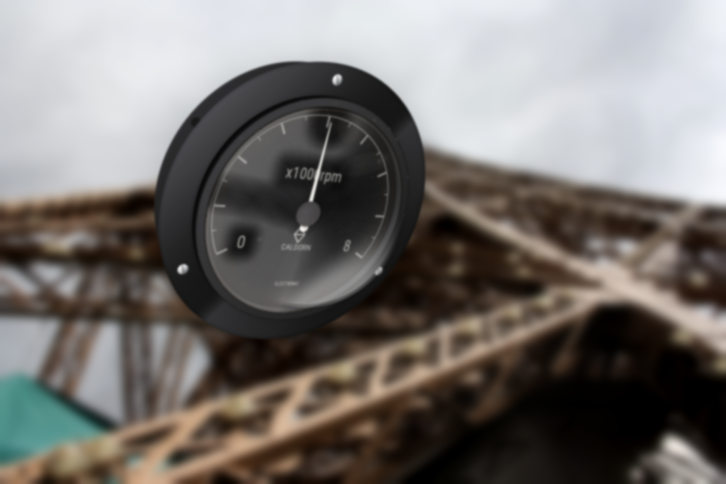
{"value": 4000, "unit": "rpm"}
